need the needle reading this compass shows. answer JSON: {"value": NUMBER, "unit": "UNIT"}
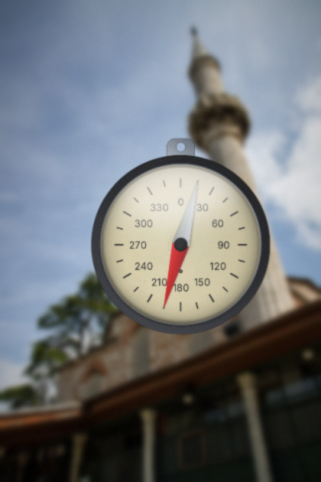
{"value": 195, "unit": "°"}
